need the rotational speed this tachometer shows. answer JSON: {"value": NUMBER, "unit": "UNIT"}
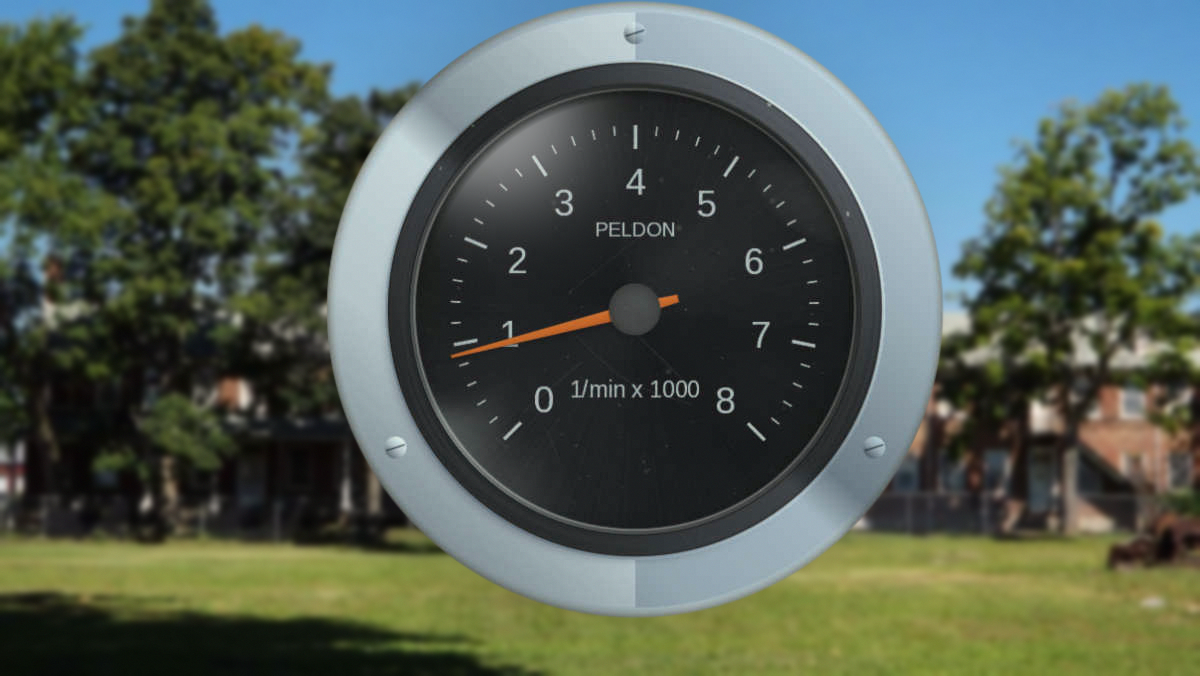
{"value": 900, "unit": "rpm"}
